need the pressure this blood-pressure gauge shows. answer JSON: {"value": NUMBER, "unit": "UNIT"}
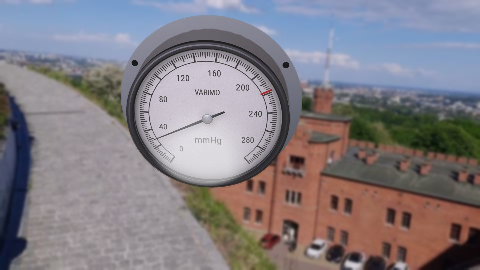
{"value": 30, "unit": "mmHg"}
